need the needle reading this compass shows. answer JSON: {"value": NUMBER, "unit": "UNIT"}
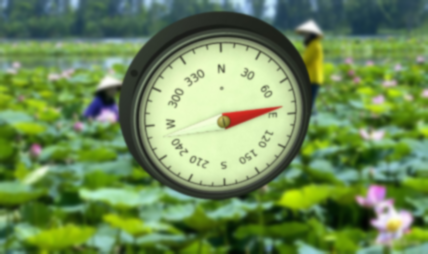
{"value": 80, "unit": "°"}
